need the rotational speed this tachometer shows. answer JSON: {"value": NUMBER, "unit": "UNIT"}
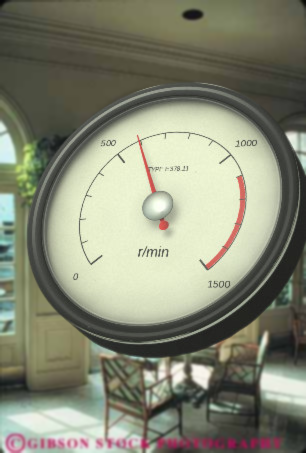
{"value": 600, "unit": "rpm"}
